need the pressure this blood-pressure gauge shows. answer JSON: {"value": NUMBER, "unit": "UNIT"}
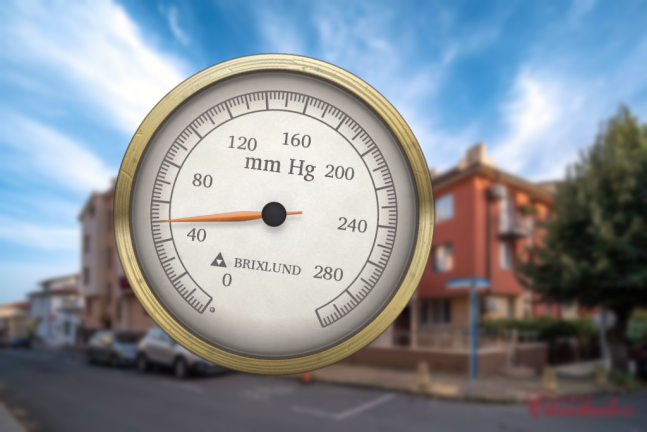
{"value": 50, "unit": "mmHg"}
